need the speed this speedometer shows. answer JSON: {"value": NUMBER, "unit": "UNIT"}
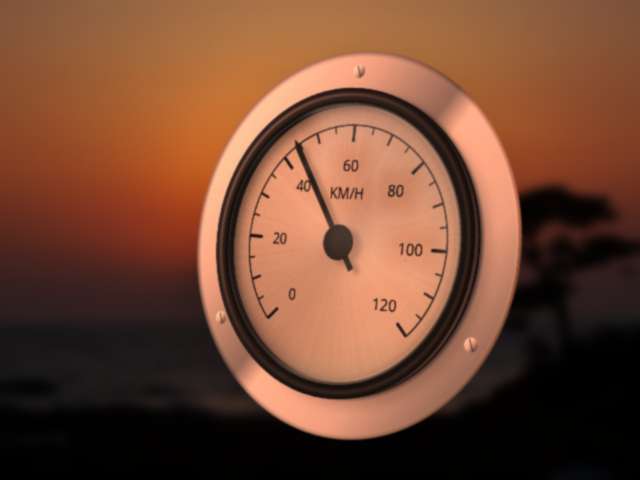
{"value": 45, "unit": "km/h"}
